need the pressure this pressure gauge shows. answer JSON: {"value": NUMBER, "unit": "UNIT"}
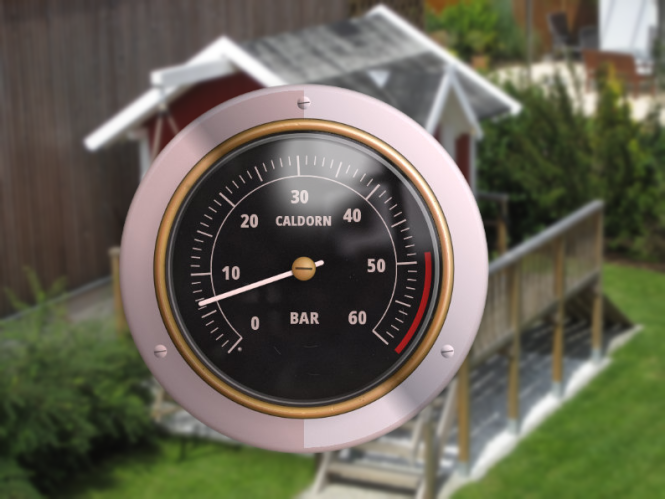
{"value": 6.5, "unit": "bar"}
